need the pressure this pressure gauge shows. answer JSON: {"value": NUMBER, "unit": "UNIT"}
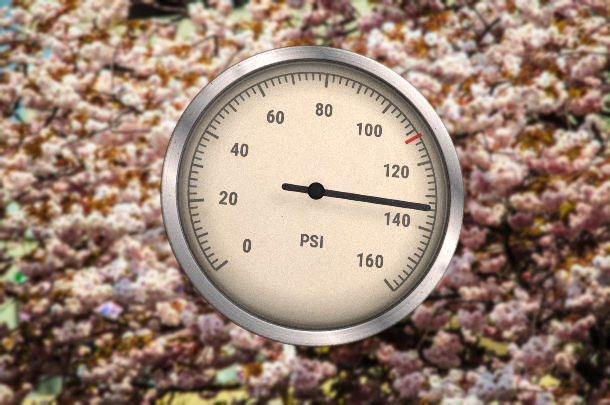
{"value": 134, "unit": "psi"}
